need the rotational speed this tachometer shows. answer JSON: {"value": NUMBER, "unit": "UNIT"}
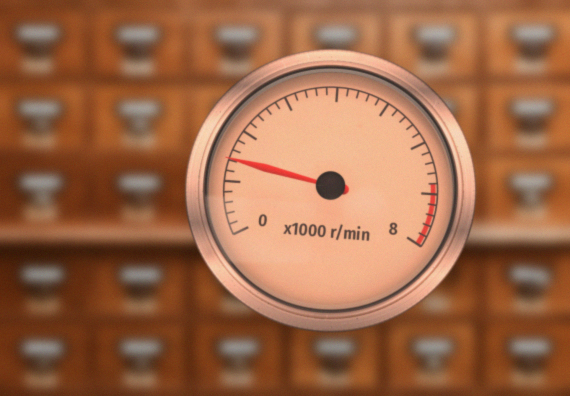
{"value": 1400, "unit": "rpm"}
